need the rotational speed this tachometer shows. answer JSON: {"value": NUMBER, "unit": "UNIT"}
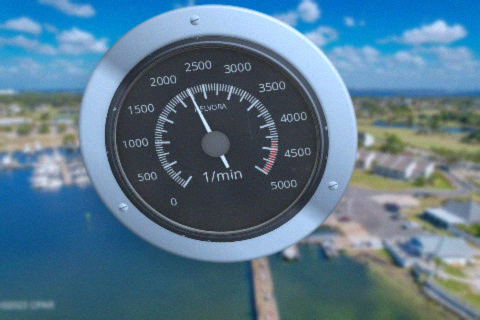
{"value": 2250, "unit": "rpm"}
